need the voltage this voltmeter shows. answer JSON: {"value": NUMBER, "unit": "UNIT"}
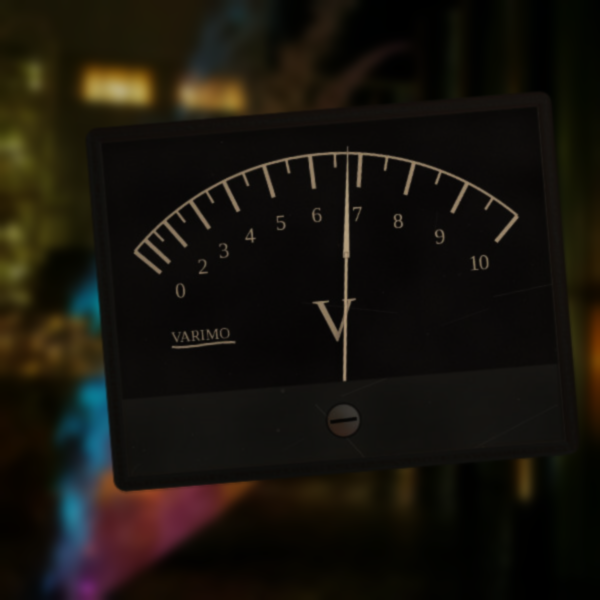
{"value": 6.75, "unit": "V"}
